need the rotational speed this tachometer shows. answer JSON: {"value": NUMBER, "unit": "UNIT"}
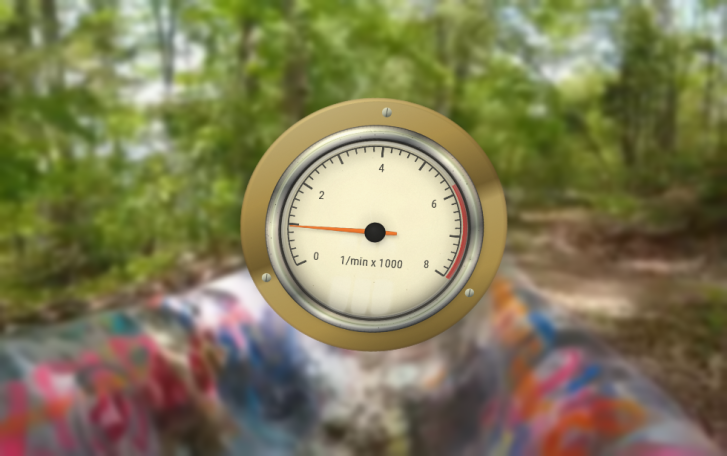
{"value": 1000, "unit": "rpm"}
